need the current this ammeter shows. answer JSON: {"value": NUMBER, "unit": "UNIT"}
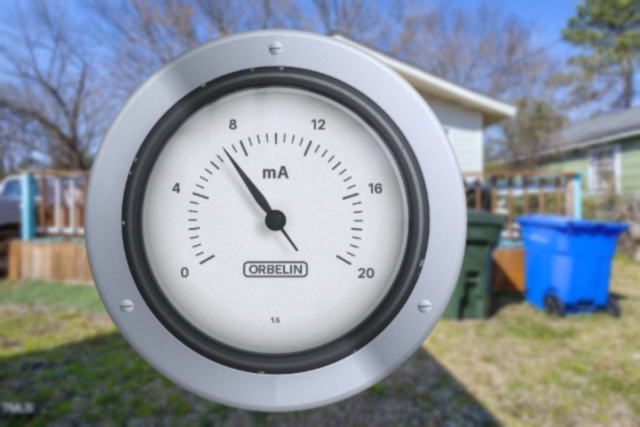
{"value": 7, "unit": "mA"}
